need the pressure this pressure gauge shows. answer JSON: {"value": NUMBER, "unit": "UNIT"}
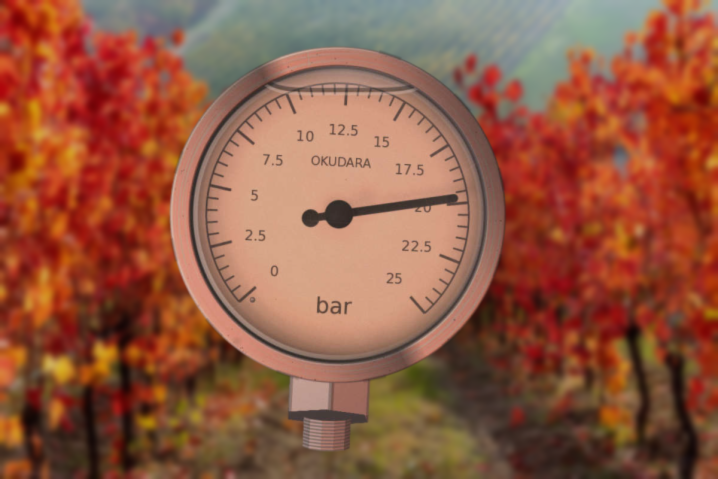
{"value": 19.75, "unit": "bar"}
